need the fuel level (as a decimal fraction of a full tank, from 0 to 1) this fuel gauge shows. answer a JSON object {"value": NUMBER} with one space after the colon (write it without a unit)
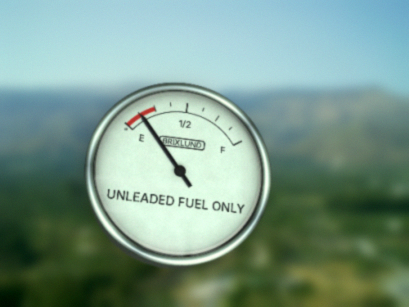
{"value": 0.125}
